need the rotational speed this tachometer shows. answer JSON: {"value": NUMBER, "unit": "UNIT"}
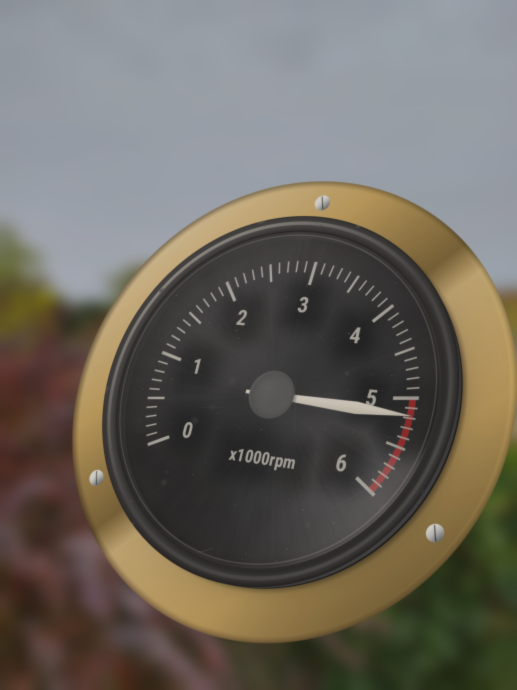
{"value": 5200, "unit": "rpm"}
